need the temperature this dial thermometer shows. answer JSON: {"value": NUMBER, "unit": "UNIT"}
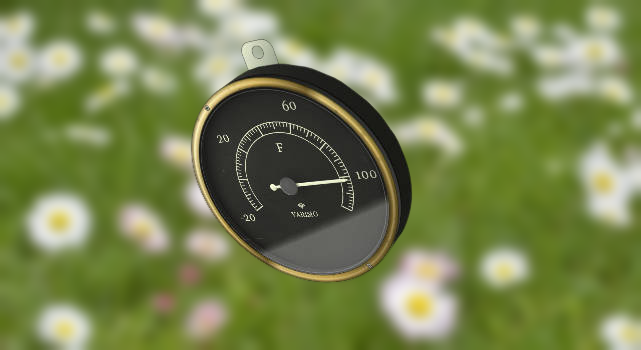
{"value": 100, "unit": "°F"}
